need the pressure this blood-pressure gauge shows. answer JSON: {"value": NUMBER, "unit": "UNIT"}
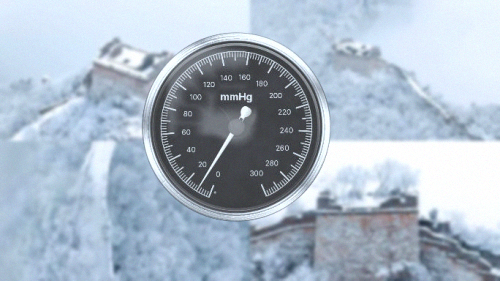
{"value": 10, "unit": "mmHg"}
